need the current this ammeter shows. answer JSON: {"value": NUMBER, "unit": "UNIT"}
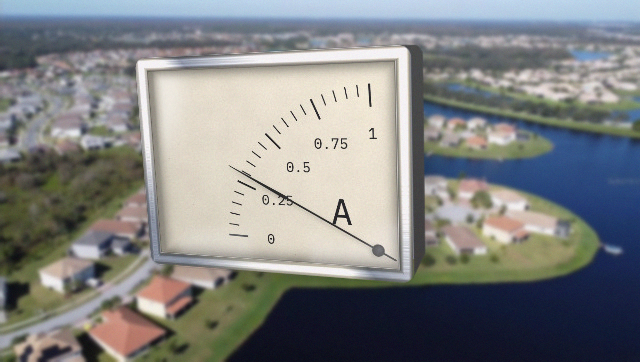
{"value": 0.3, "unit": "A"}
